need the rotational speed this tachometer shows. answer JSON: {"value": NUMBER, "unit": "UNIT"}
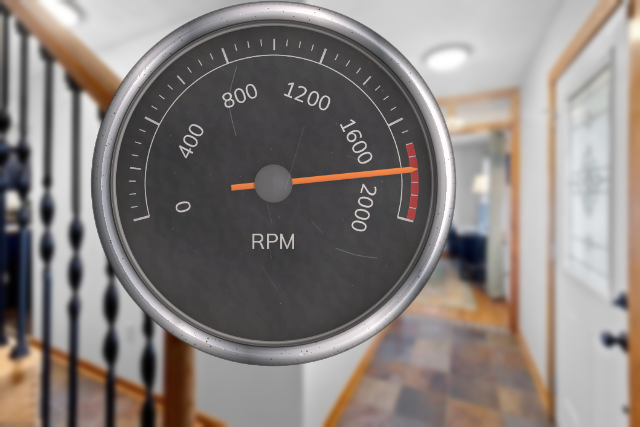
{"value": 1800, "unit": "rpm"}
